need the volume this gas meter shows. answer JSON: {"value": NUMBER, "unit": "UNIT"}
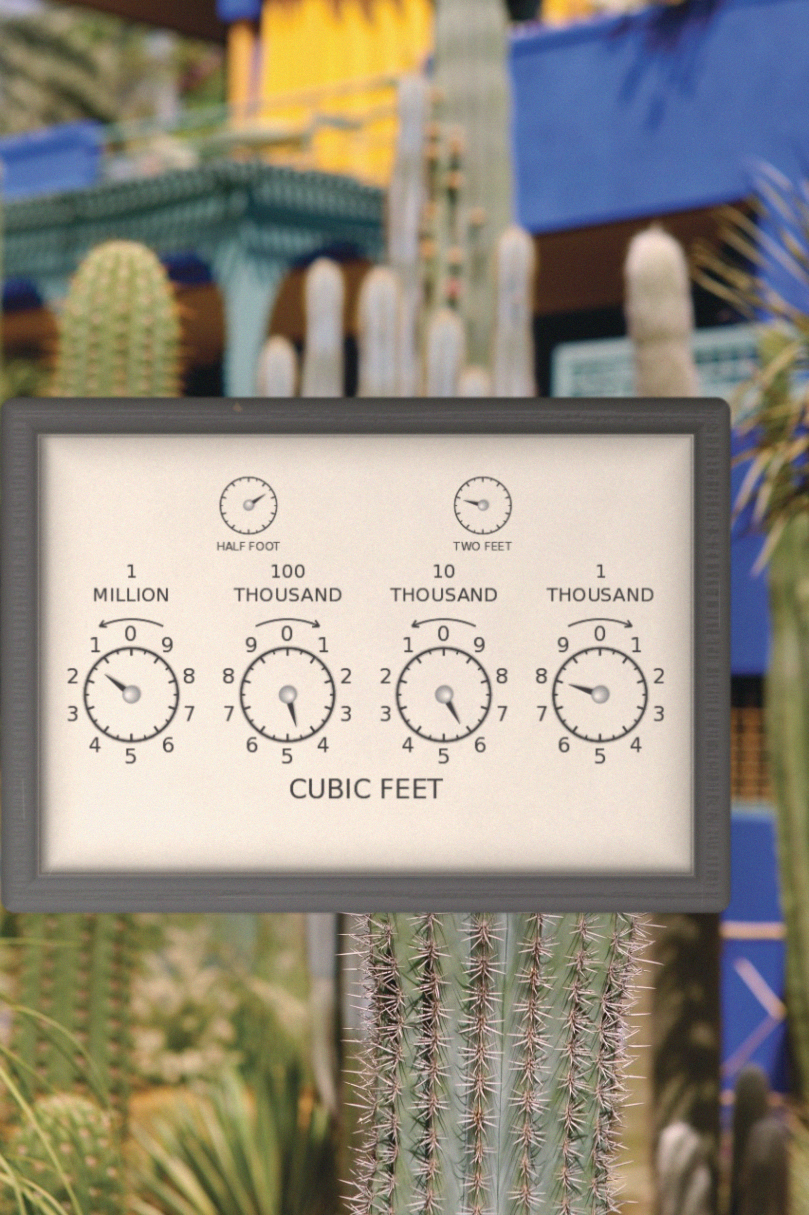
{"value": 145800, "unit": "ft³"}
